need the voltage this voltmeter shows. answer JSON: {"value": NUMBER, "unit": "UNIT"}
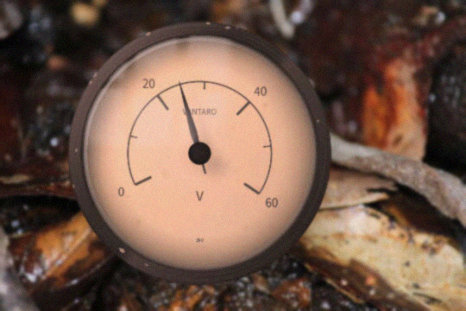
{"value": 25, "unit": "V"}
